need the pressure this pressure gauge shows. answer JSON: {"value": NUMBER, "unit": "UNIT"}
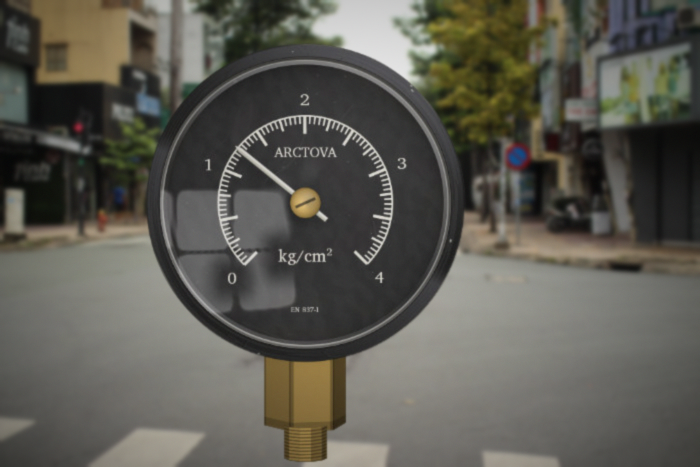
{"value": 1.25, "unit": "kg/cm²"}
